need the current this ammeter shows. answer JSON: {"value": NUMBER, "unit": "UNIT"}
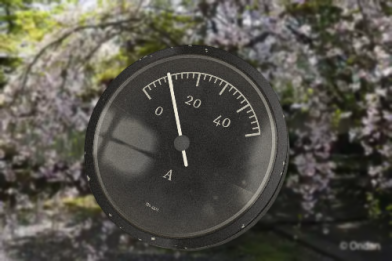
{"value": 10, "unit": "A"}
